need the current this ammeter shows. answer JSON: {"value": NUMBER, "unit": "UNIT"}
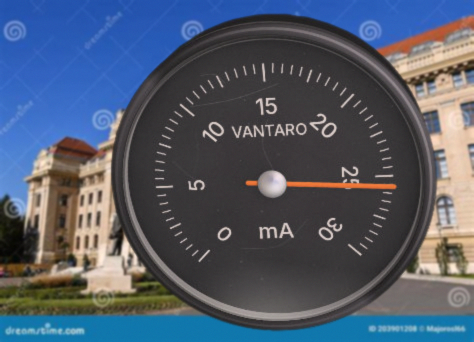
{"value": 25.5, "unit": "mA"}
